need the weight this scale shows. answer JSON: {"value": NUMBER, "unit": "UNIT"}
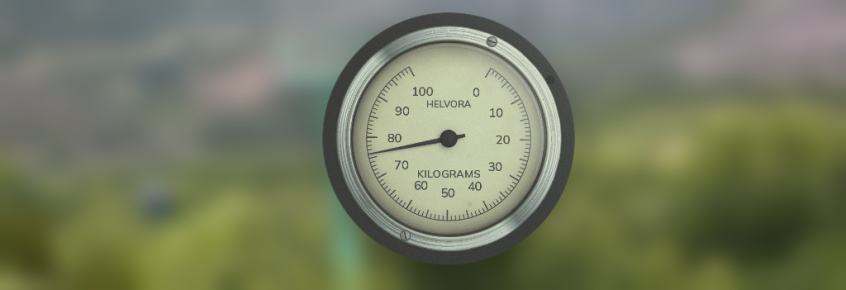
{"value": 76, "unit": "kg"}
